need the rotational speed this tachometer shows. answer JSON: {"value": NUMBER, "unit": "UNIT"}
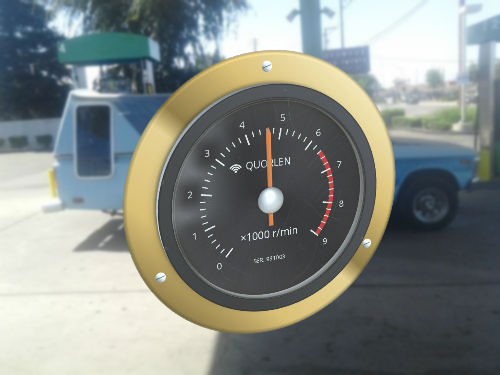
{"value": 4600, "unit": "rpm"}
